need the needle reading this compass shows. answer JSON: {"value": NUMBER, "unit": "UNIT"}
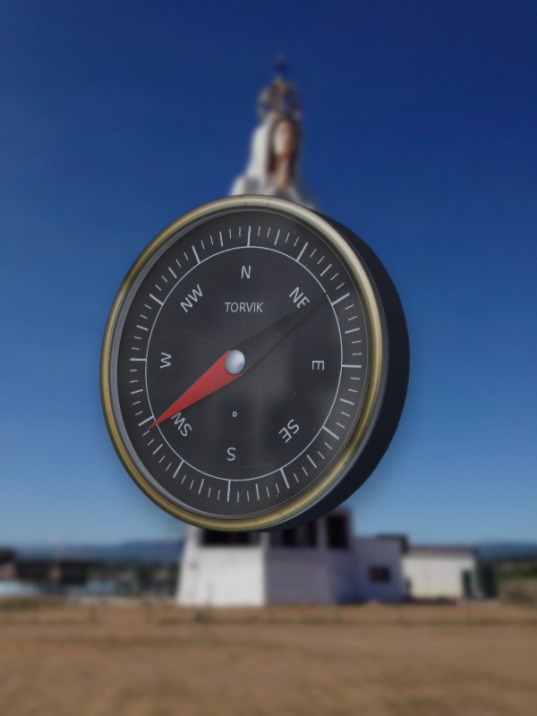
{"value": 235, "unit": "°"}
